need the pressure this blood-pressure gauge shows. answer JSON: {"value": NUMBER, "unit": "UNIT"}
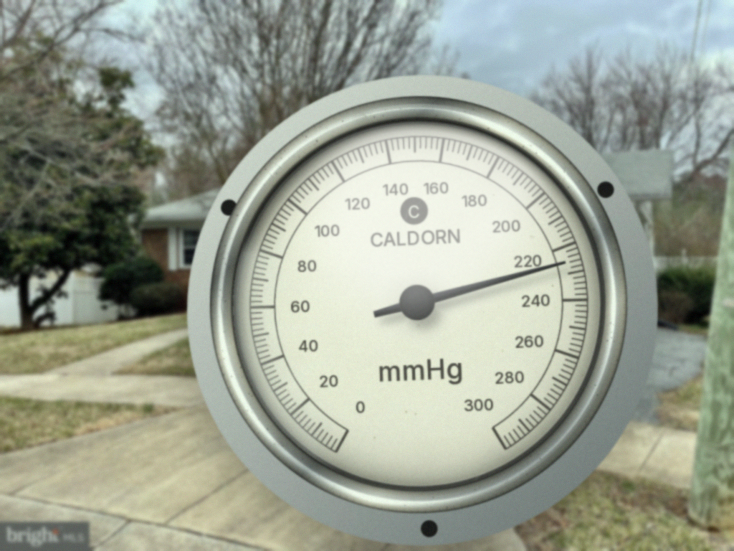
{"value": 226, "unit": "mmHg"}
